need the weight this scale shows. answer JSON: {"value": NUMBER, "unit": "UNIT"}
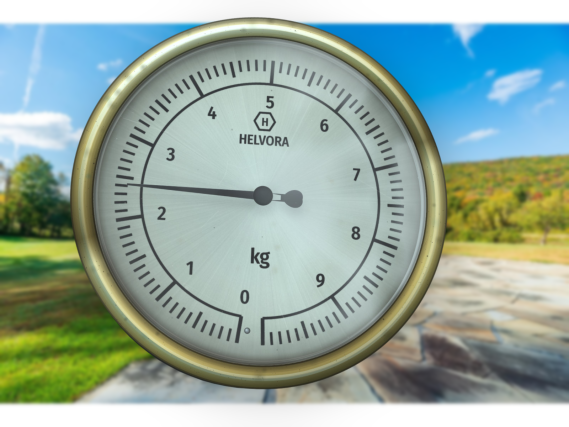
{"value": 2.4, "unit": "kg"}
